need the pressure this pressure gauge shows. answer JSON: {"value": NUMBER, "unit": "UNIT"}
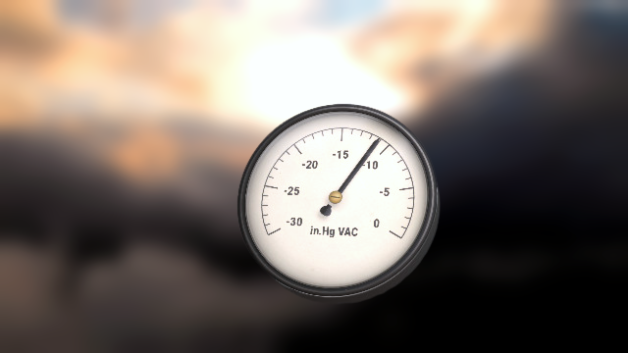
{"value": -11, "unit": "inHg"}
